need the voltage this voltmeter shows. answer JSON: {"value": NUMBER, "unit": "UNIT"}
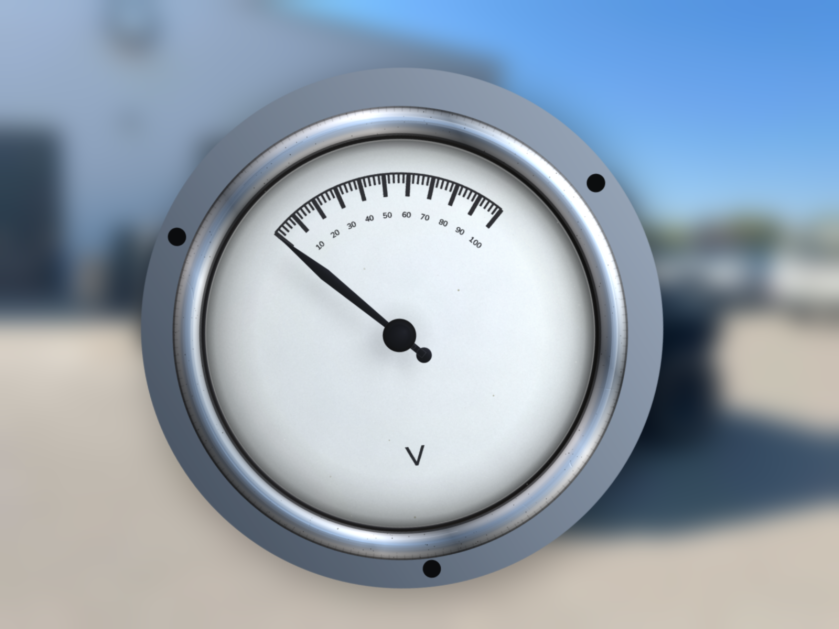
{"value": 0, "unit": "V"}
